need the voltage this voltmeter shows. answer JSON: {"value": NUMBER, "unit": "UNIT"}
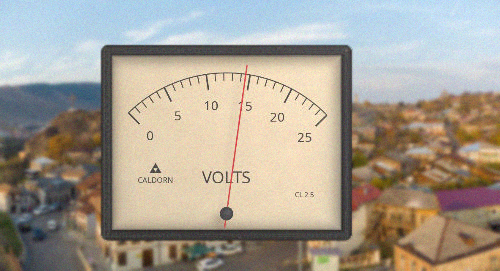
{"value": 14.5, "unit": "V"}
